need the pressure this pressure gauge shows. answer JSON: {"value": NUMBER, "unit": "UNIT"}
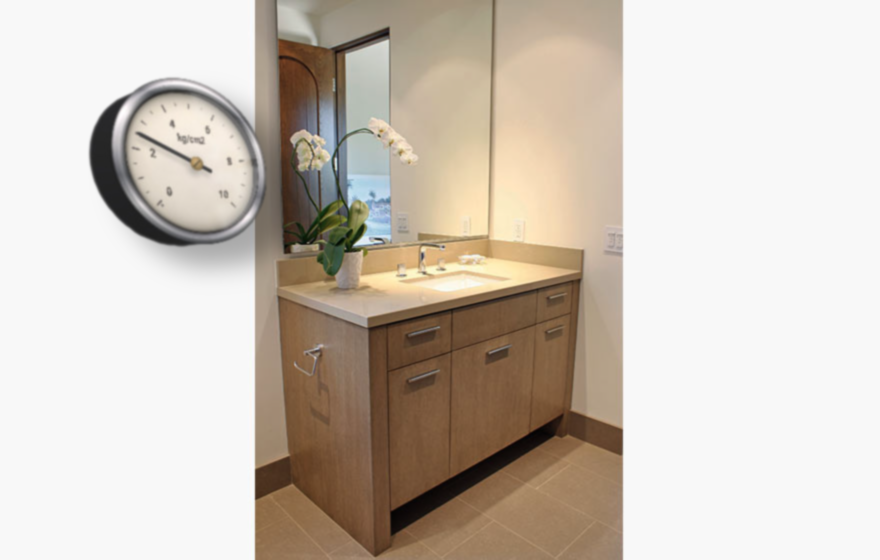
{"value": 2.5, "unit": "kg/cm²"}
